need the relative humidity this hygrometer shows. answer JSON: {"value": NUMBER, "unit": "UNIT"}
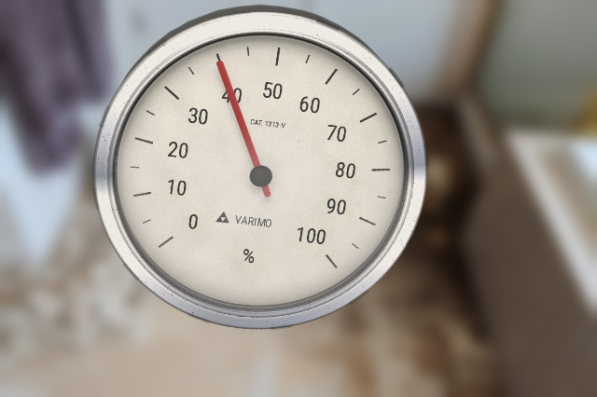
{"value": 40, "unit": "%"}
